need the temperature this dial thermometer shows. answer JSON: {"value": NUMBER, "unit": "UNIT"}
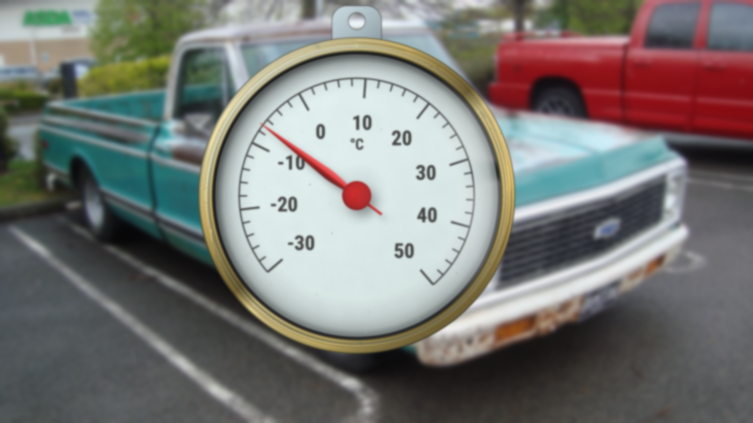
{"value": -7, "unit": "°C"}
